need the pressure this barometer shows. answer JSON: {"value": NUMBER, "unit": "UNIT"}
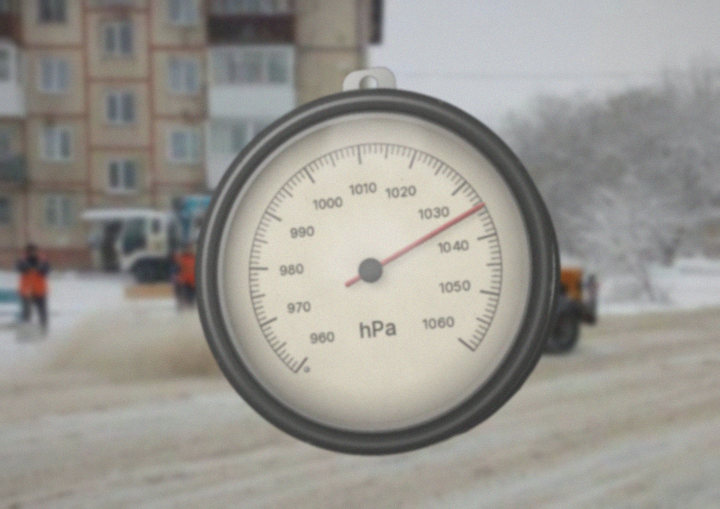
{"value": 1035, "unit": "hPa"}
